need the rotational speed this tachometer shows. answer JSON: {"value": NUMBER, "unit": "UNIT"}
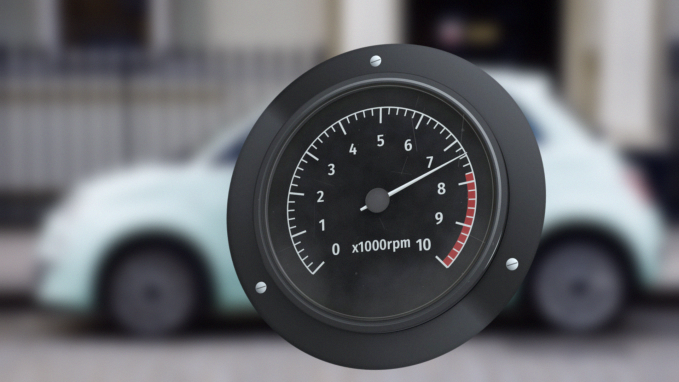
{"value": 7400, "unit": "rpm"}
